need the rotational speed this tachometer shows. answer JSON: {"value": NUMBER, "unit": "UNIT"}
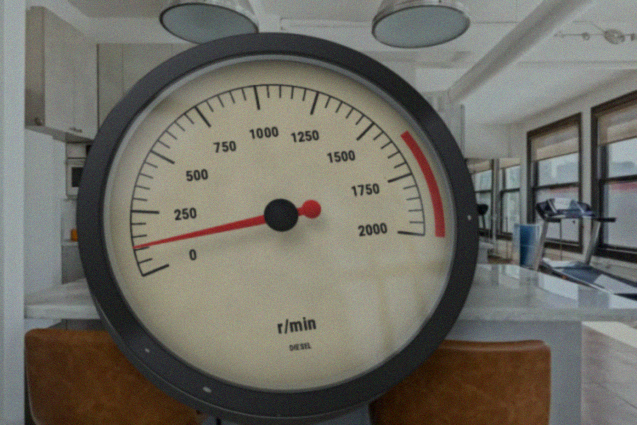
{"value": 100, "unit": "rpm"}
